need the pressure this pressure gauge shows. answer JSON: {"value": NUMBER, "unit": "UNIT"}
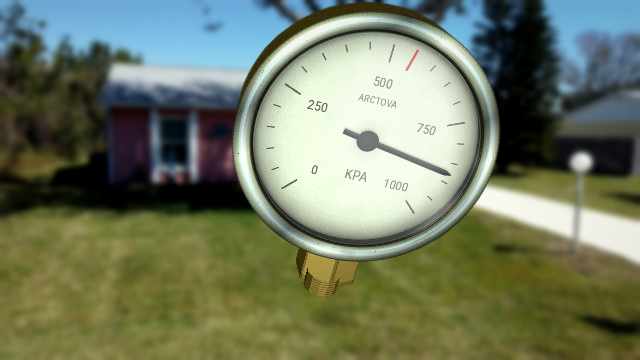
{"value": 875, "unit": "kPa"}
